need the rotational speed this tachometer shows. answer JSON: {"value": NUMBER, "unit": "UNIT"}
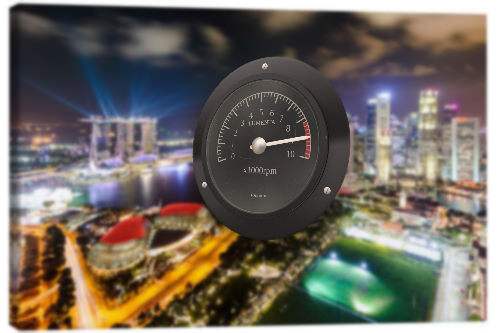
{"value": 9000, "unit": "rpm"}
